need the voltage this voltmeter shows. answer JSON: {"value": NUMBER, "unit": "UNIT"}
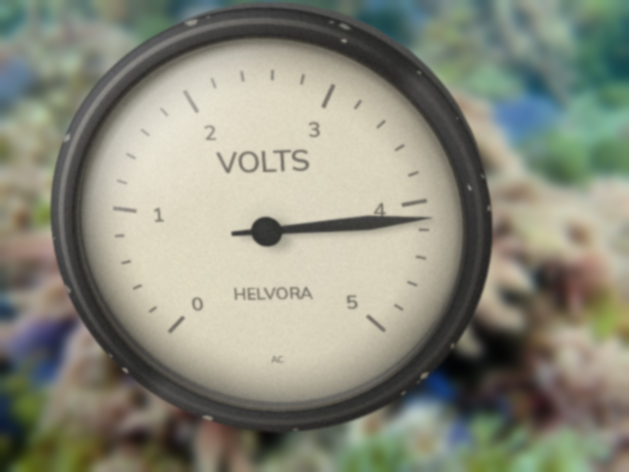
{"value": 4.1, "unit": "V"}
